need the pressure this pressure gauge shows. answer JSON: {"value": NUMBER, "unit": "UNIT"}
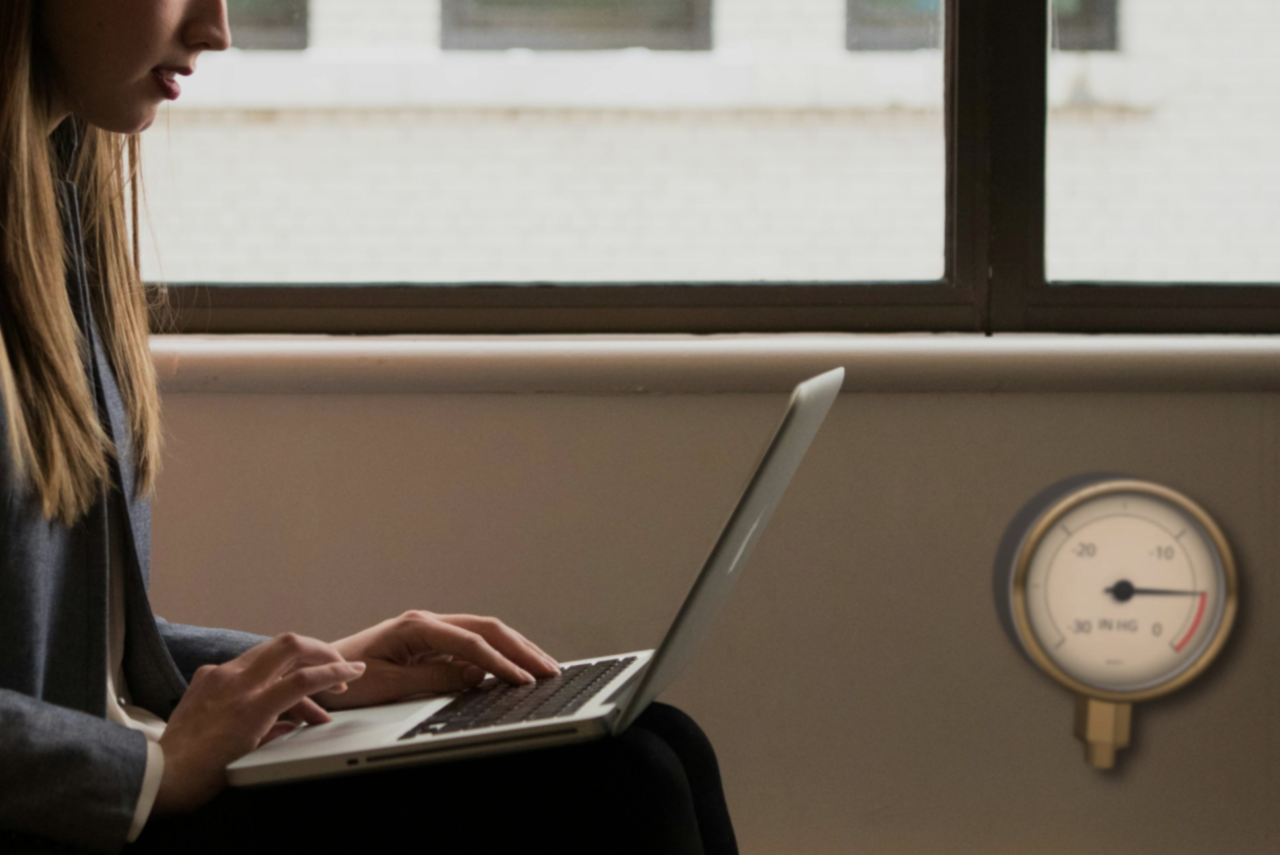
{"value": -5, "unit": "inHg"}
